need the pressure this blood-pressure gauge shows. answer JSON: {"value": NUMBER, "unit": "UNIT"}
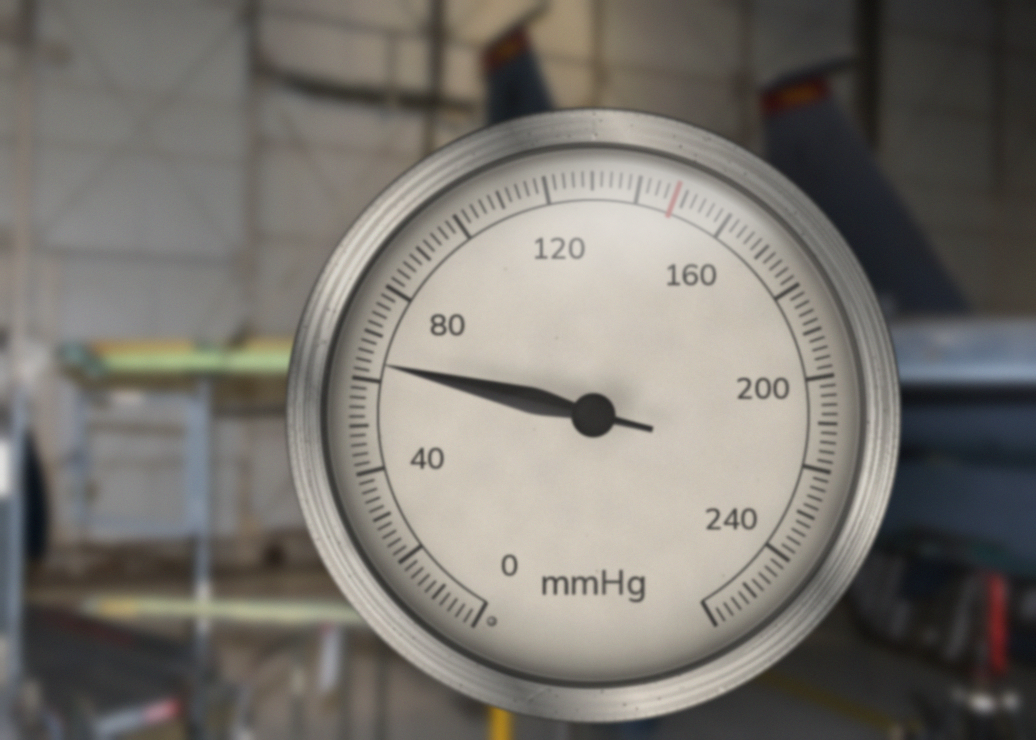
{"value": 64, "unit": "mmHg"}
